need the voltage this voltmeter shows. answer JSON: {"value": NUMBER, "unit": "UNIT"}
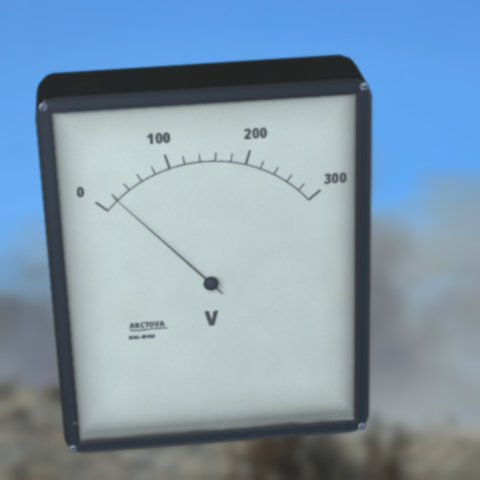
{"value": 20, "unit": "V"}
